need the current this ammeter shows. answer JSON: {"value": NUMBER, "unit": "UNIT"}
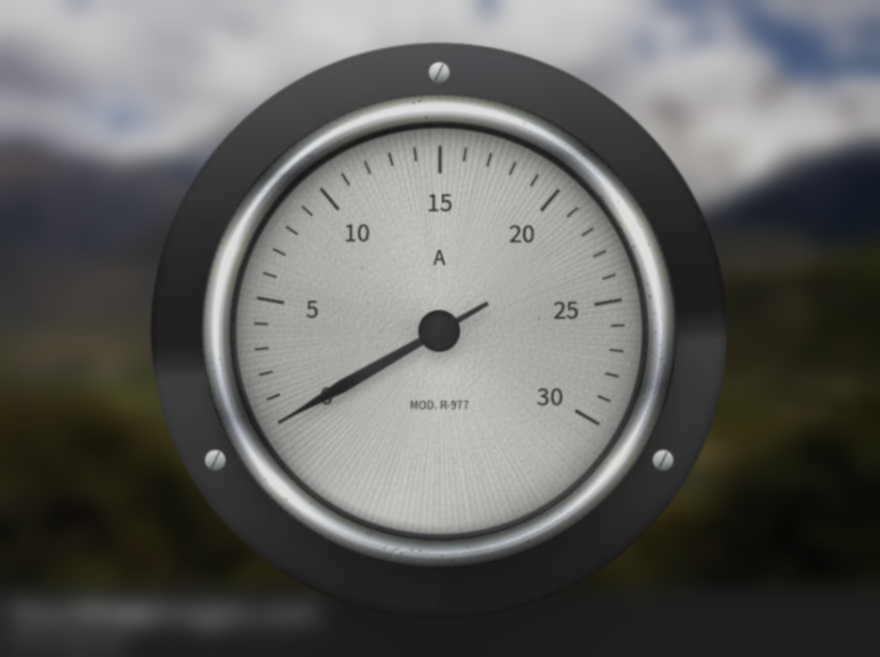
{"value": 0, "unit": "A"}
